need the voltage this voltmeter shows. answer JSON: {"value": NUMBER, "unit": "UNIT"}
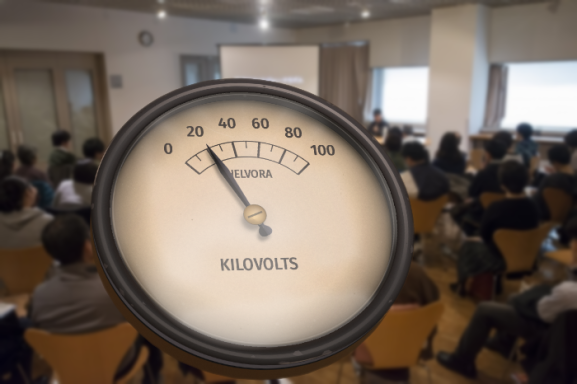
{"value": 20, "unit": "kV"}
